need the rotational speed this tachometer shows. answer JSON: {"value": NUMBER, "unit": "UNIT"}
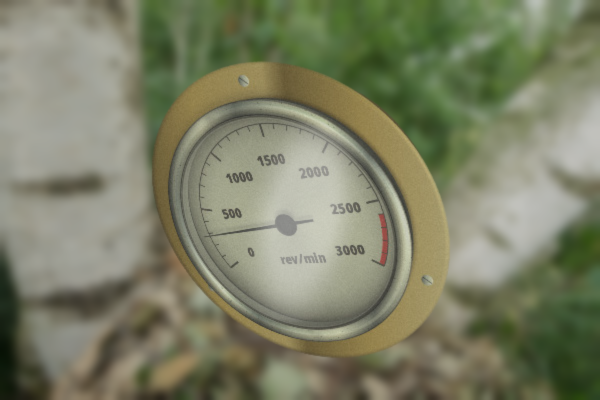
{"value": 300, "unit": "rpm"}
